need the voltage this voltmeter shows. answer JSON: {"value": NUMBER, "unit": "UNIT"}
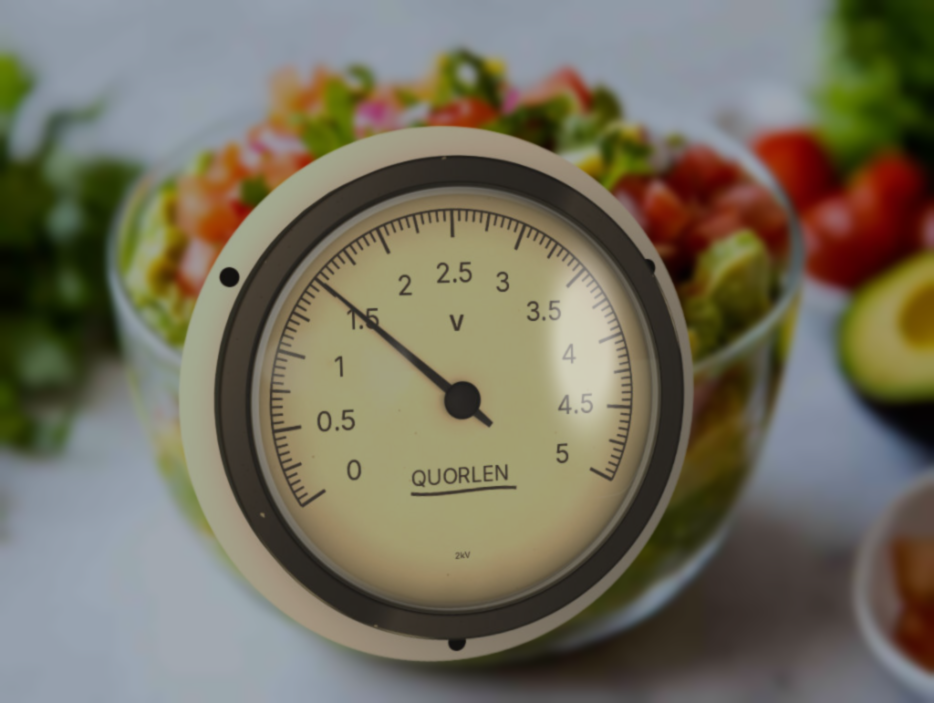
{"value": 1.5, "unit": "V"}
